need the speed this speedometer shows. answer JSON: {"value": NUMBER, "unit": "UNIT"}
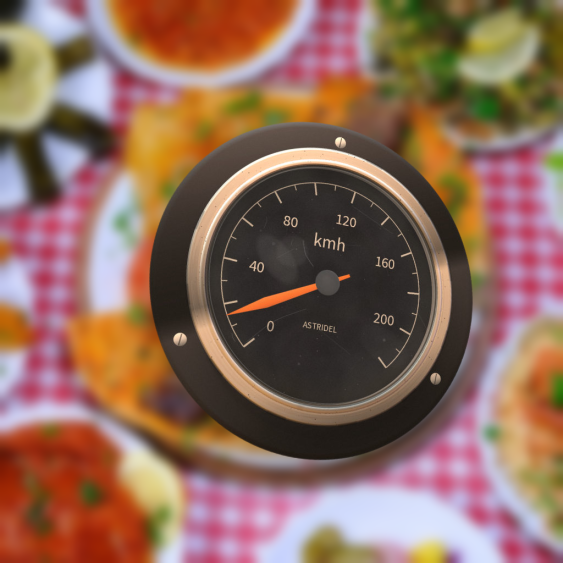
{"value": 15, "unit": "km/h"}
